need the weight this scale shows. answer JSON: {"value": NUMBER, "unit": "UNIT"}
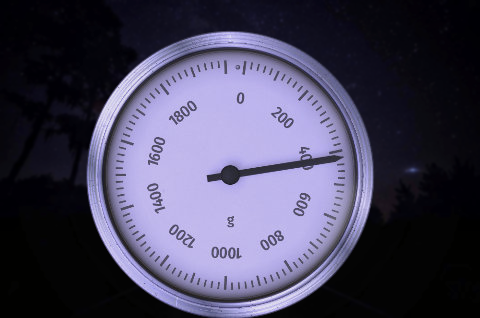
{"value": 420, "unit": "g"}
